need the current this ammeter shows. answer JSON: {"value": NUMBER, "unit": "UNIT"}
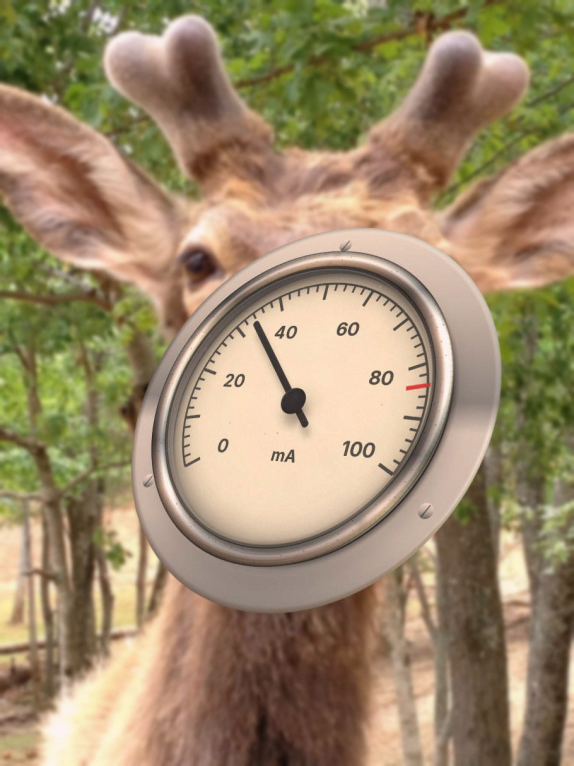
{"value": 34, "unit": "mA"}
